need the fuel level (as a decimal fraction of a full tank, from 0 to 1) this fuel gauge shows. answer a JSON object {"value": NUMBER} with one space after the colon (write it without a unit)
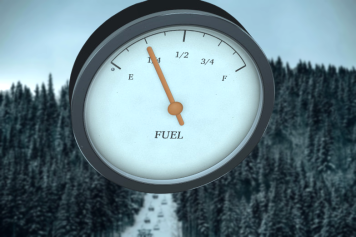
{"value": 0.25}
